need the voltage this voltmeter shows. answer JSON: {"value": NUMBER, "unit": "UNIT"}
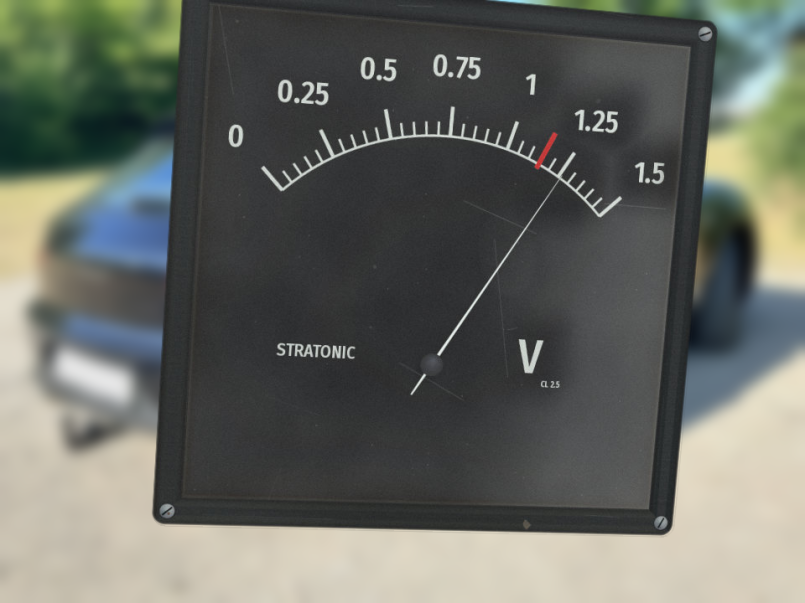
{"value": 1.25, "unit": "V"}
